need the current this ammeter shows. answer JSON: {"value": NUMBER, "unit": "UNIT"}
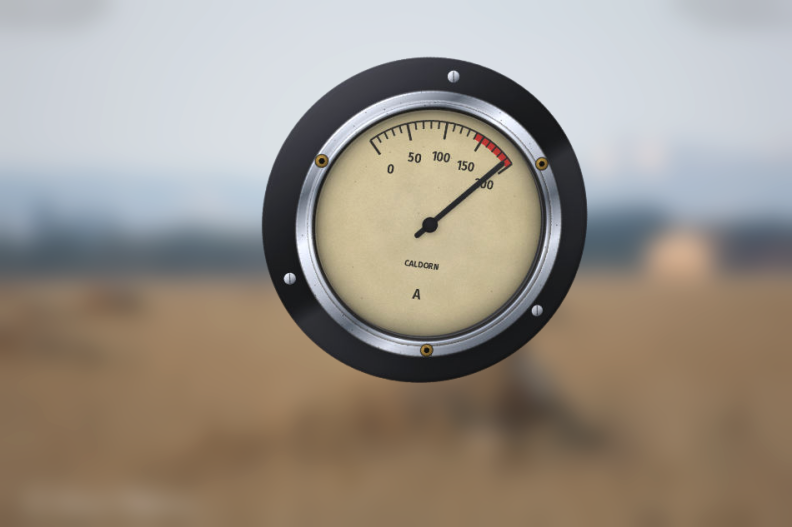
{"value": 190, "unit": "A"}
